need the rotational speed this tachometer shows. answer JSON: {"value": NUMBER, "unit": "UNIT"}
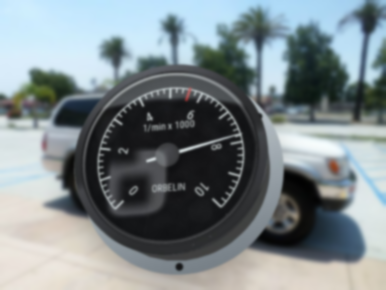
{"value": 7800, "unit": "rpm"}
